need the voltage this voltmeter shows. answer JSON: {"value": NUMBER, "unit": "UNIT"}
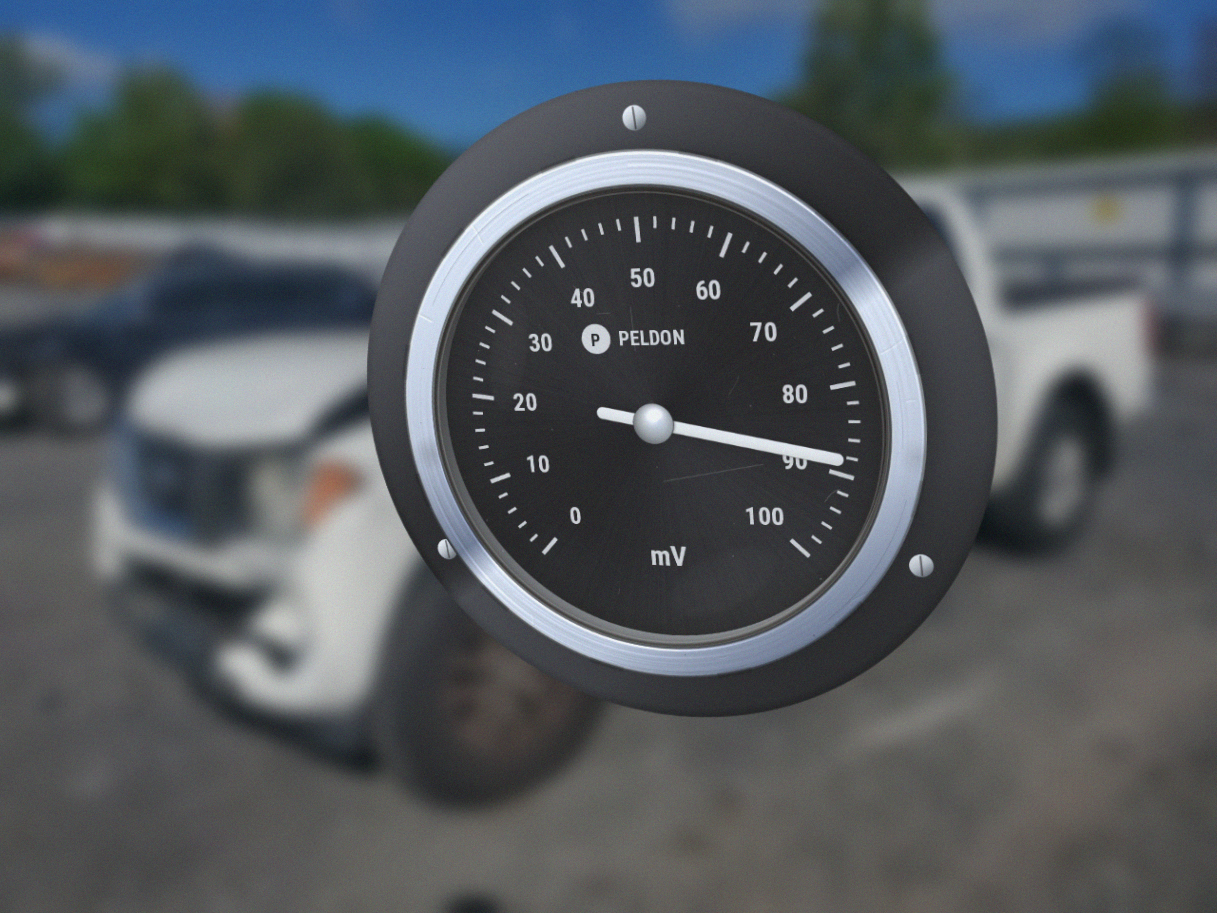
{"value": 88, "unit": "mV"}
